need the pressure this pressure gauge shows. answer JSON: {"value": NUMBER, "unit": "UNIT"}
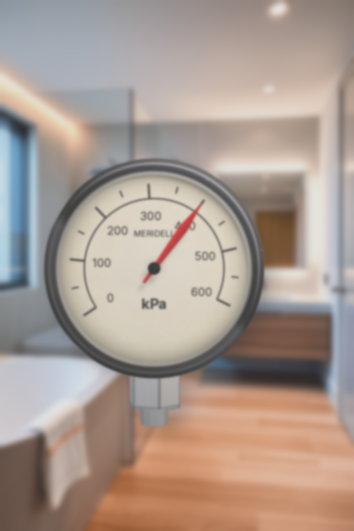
{"value": 400, "unit": "kPa"}
